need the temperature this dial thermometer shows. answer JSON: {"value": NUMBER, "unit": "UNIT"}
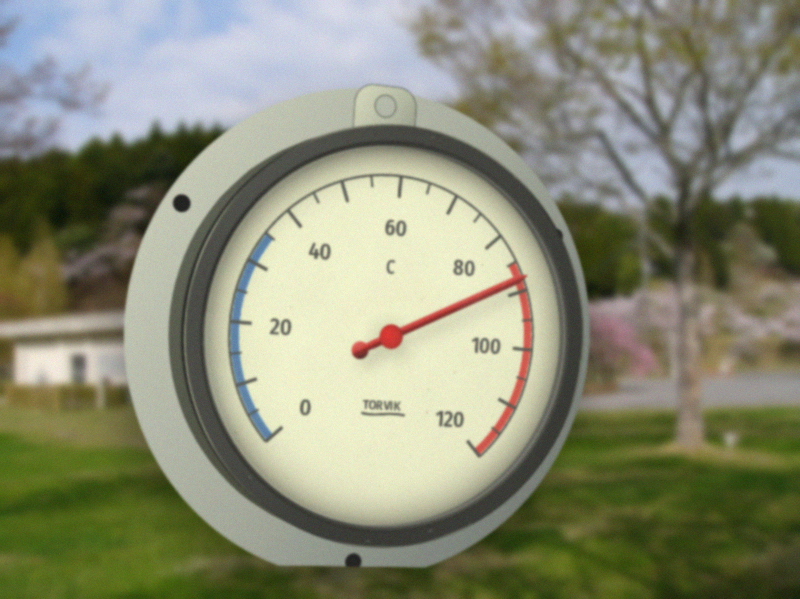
{"value": 87.5, "unit": "°C"}
